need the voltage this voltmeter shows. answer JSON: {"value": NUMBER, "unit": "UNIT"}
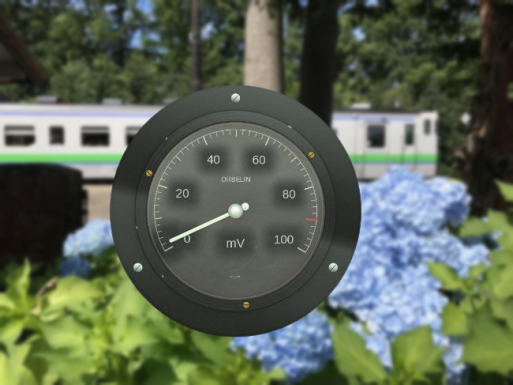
{"value": 2, "unit": "mV"}
